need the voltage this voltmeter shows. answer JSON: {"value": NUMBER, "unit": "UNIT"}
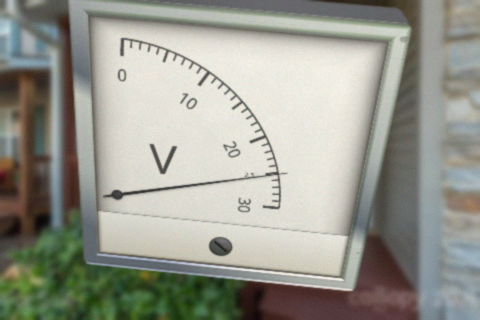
{"value": 25, "unit": "V"}
